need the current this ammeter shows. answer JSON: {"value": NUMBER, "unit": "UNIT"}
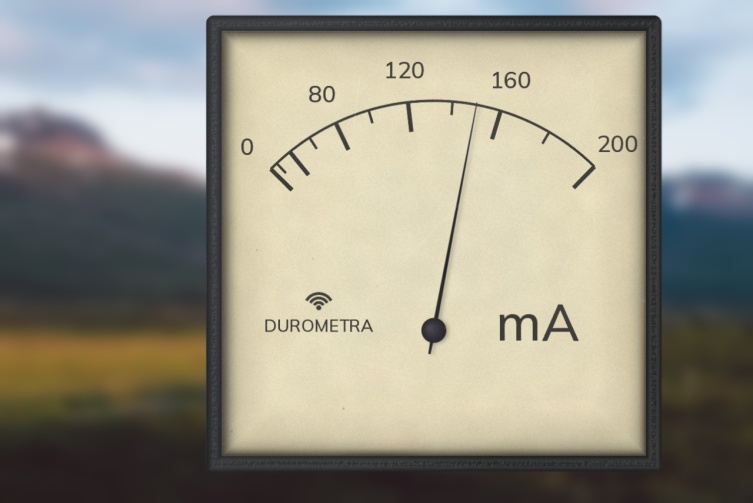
{"value": 150, "unit": "mA"}
